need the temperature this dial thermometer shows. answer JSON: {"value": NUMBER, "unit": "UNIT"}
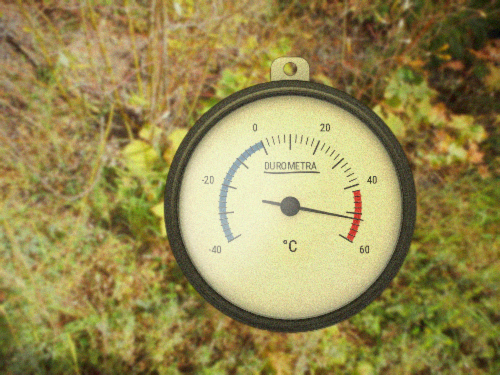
{"value": 52, "unit": "°C"}
